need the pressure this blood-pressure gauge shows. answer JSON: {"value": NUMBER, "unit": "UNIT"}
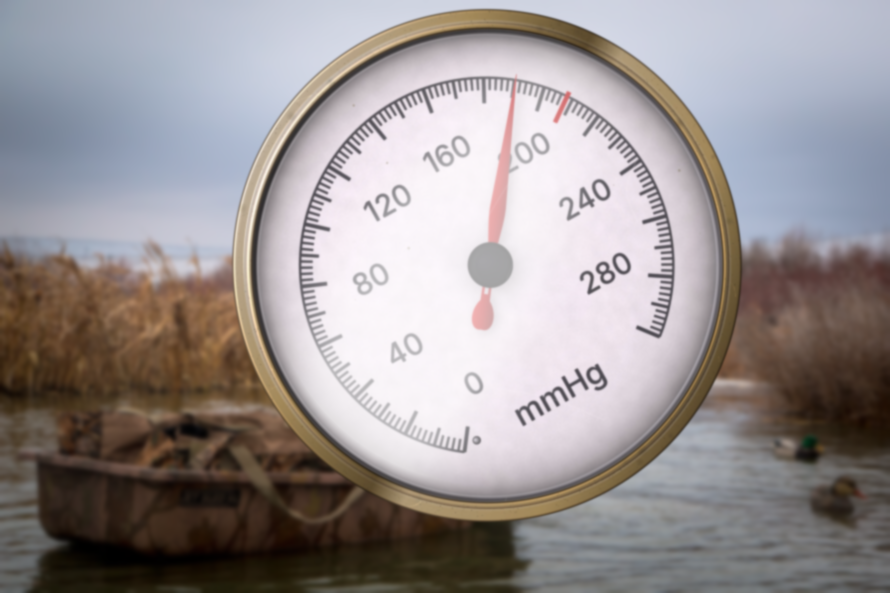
{"value": 190, "unit": "mmHg"}
